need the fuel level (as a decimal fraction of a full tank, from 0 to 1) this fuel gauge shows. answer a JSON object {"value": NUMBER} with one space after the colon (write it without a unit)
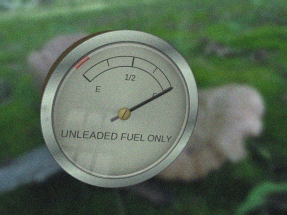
{"value": 1}
